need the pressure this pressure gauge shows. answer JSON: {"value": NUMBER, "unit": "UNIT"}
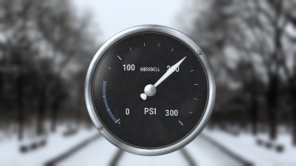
{"value": 200, "unit": "psi"}
